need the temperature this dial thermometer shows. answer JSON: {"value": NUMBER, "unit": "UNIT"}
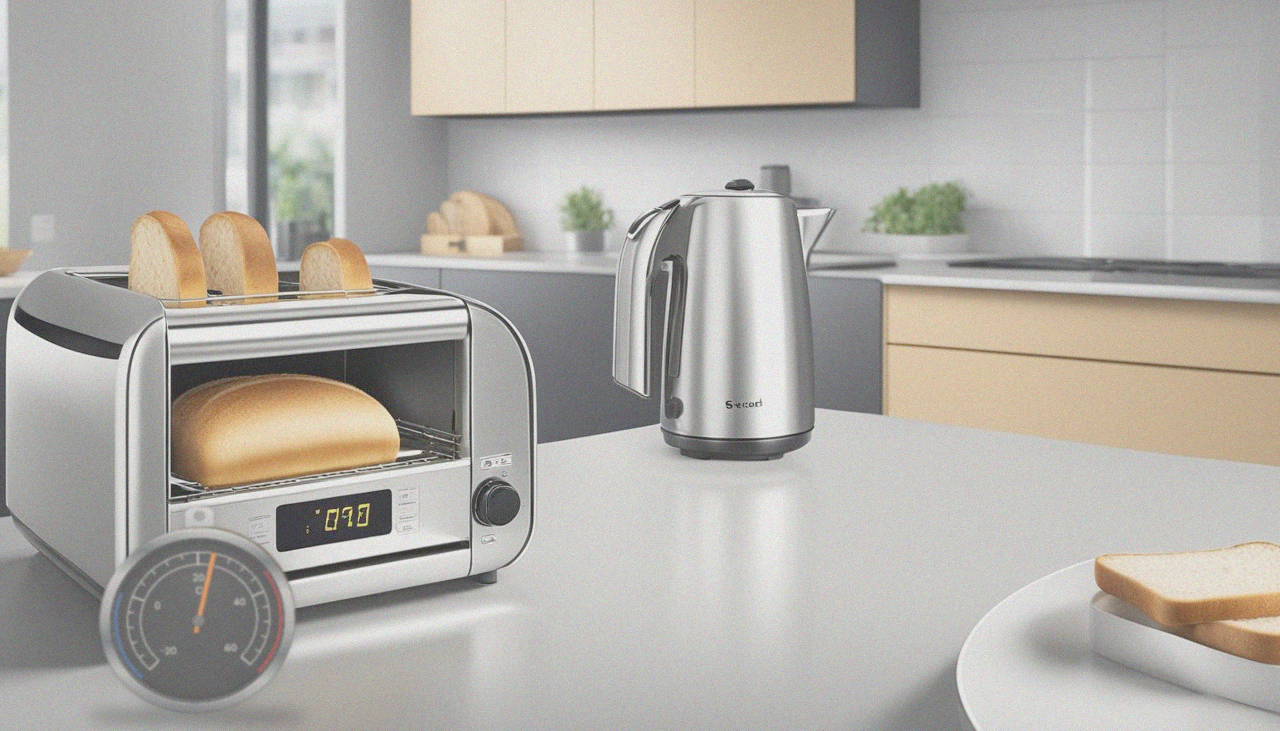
{"value": 24, "unit": "°C"}
